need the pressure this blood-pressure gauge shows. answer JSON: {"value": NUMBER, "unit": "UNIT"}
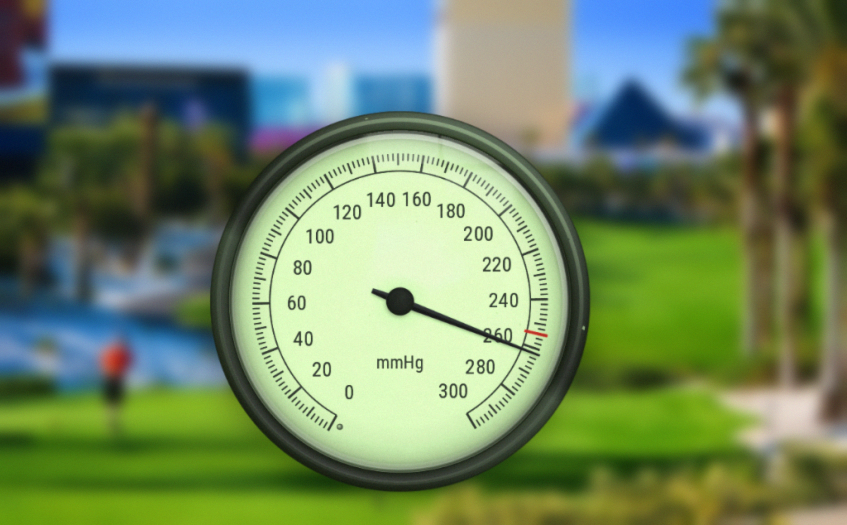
{"value": 262, "unit": "mmHg"}
